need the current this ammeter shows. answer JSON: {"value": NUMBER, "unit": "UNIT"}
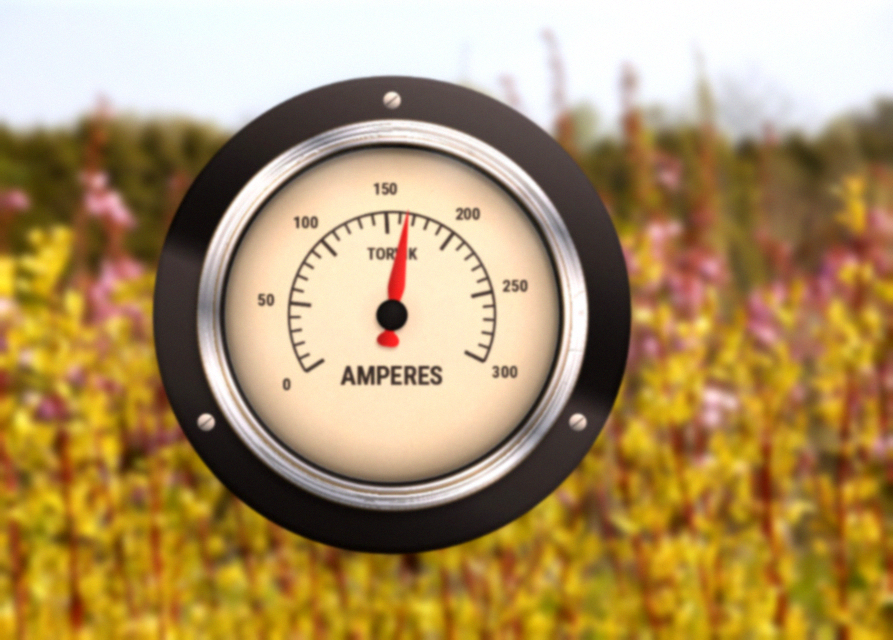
{"value": 165, "unit": "A"}
